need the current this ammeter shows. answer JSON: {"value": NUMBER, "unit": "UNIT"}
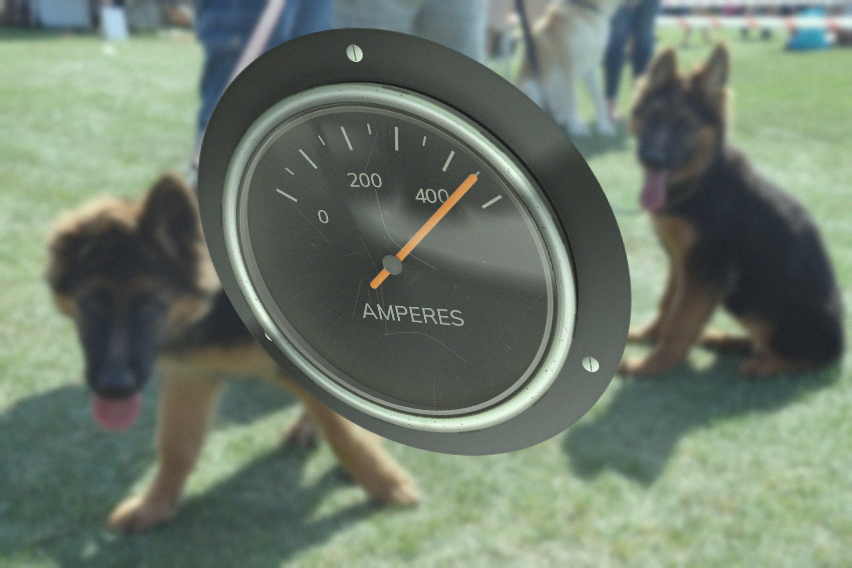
{"value": 450, "unit": "A"}
